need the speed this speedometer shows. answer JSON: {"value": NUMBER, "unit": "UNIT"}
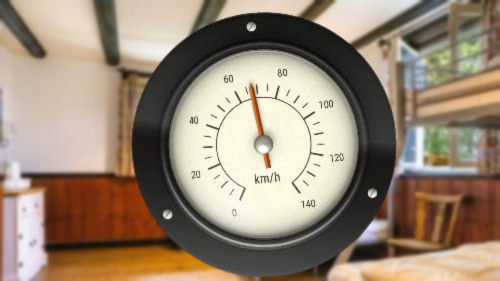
{"value": 67.5, "unit": "km/h"}
